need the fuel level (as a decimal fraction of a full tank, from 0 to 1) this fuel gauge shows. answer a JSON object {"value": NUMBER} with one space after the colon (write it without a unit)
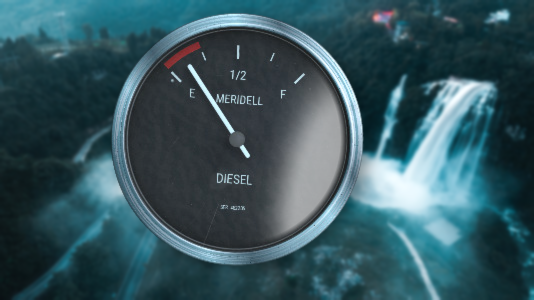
{"value": 0.125}
